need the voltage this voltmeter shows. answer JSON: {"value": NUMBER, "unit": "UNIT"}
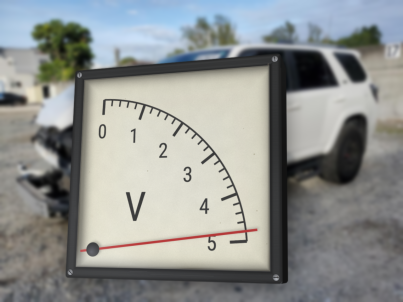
{"value": 4.8, "unit": "V"}
